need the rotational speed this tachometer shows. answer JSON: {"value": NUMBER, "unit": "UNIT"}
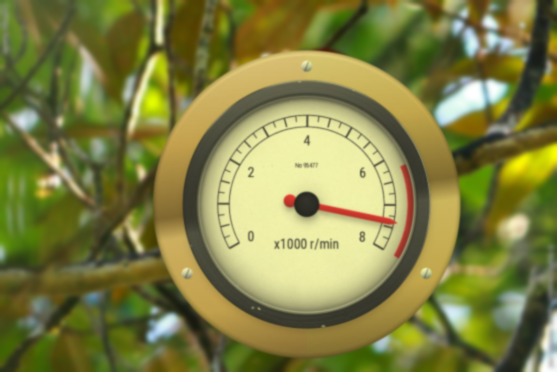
{"value": 7375, "unit": "rpm"}
